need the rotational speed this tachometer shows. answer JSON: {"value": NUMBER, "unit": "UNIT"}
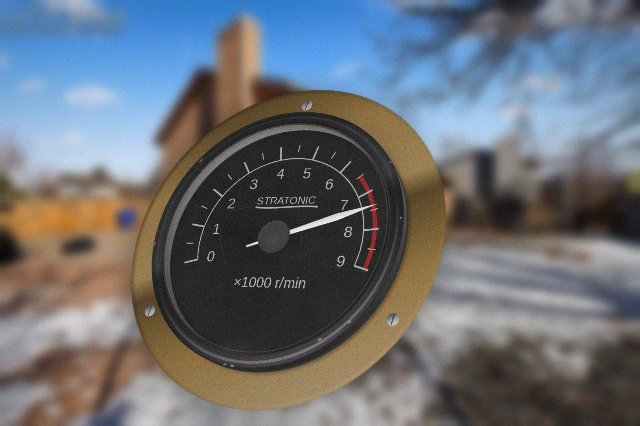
{"value": 7500, "unit": "rpm"}
